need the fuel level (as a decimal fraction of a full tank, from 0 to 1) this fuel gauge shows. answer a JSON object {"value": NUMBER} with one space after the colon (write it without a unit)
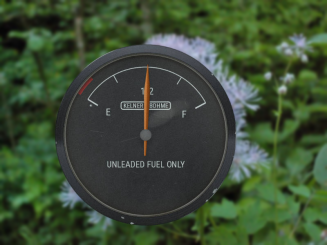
{"value": 0.5}
